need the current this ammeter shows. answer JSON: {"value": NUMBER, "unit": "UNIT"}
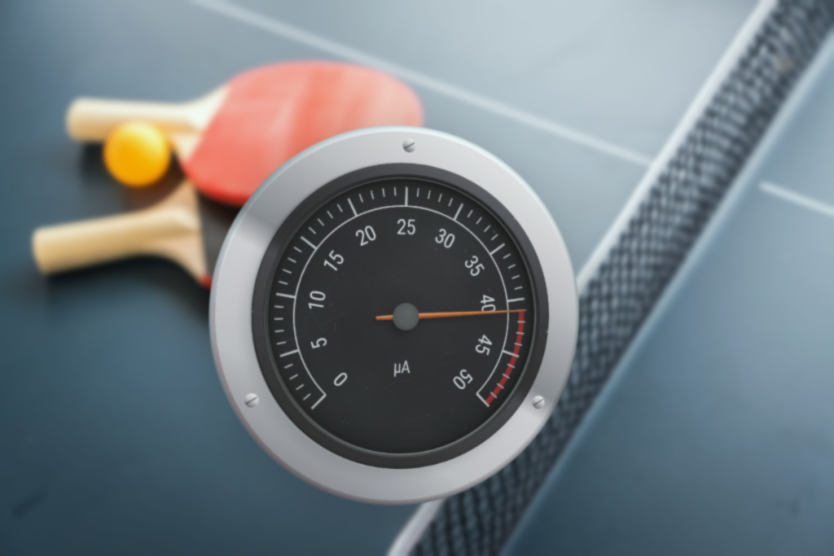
{"value": 41, "unit": "µA"}
